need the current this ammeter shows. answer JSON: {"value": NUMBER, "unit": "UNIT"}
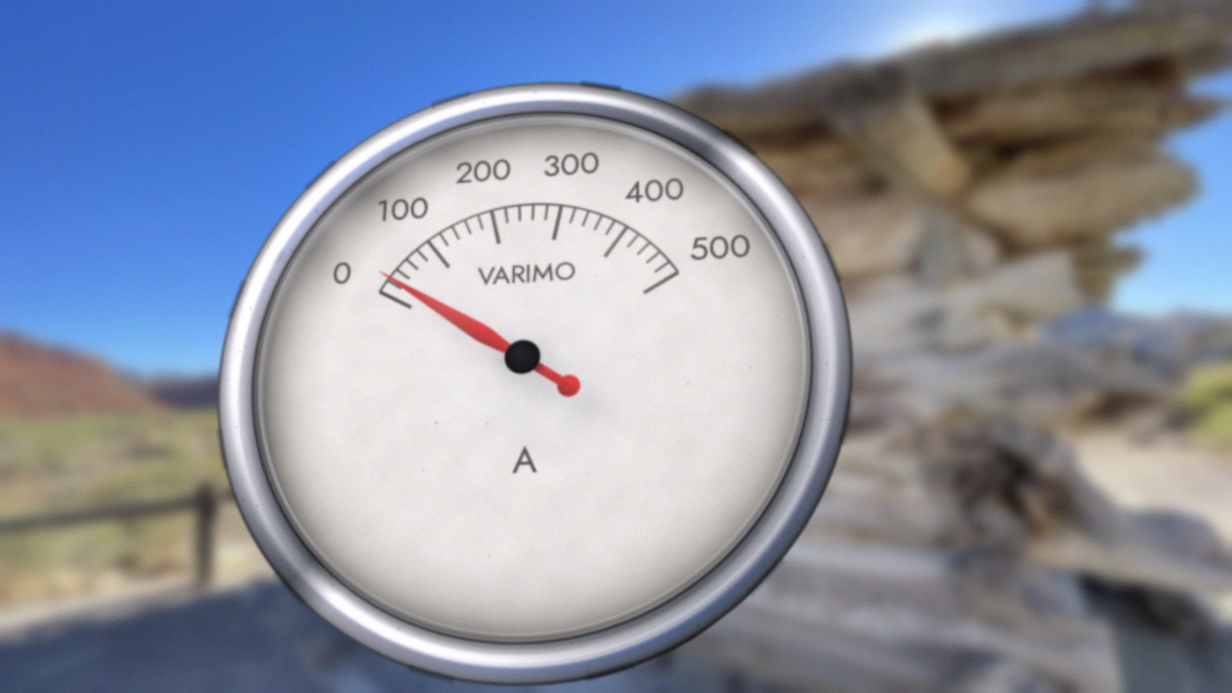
{"value": 20, "unit": "A"}
